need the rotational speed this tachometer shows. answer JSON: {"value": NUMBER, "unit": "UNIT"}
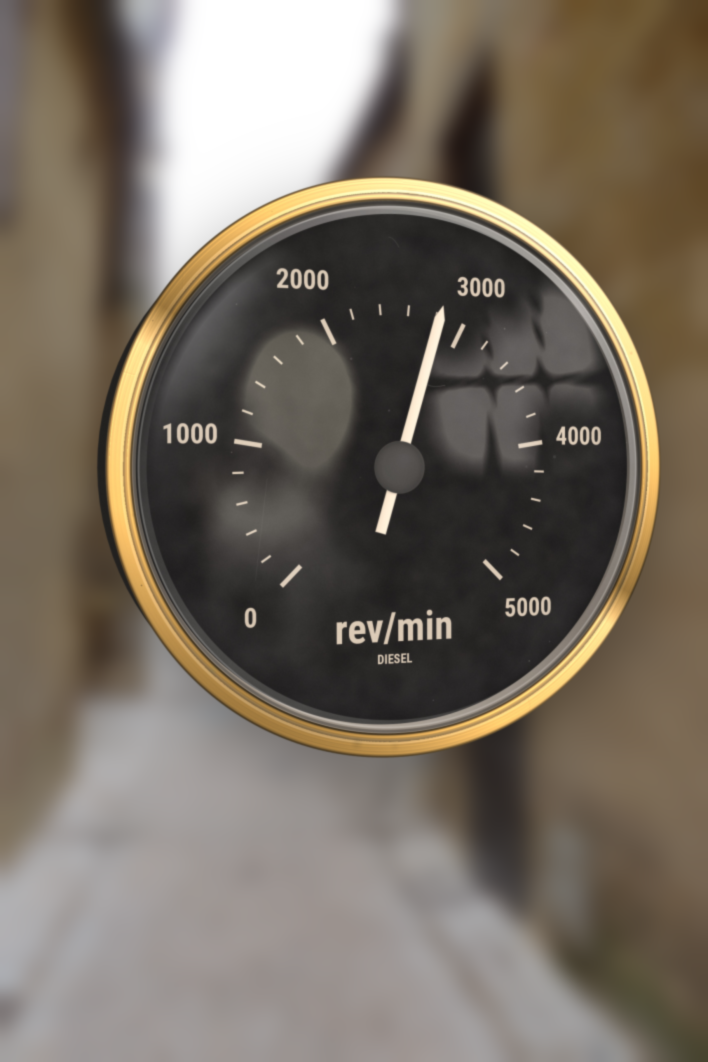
{"value": 2800, "unit": "rpm"}
